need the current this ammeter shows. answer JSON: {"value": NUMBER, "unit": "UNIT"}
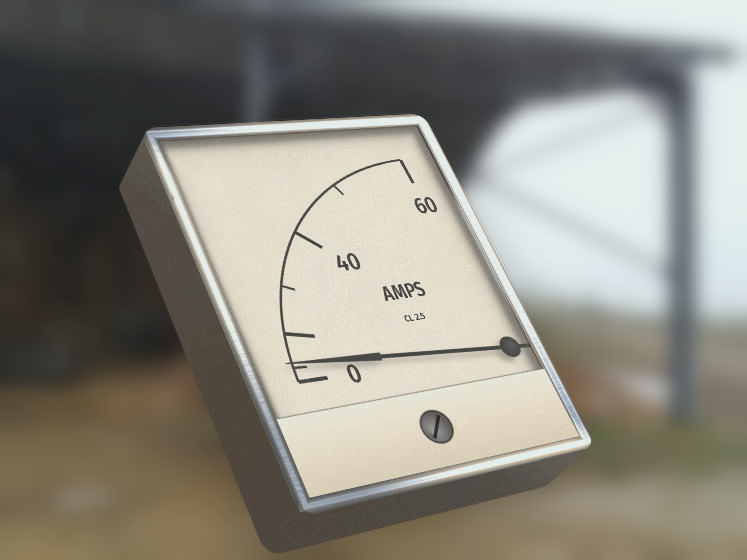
{"value": 10, "unit": "A"}
